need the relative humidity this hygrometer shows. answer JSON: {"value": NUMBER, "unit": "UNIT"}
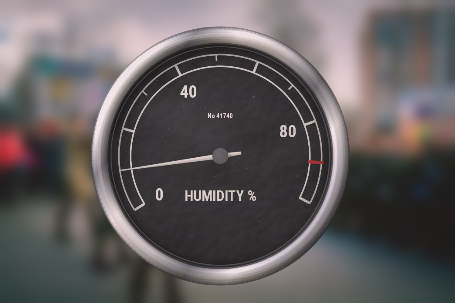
{"value": 10, "unit": "%"}
